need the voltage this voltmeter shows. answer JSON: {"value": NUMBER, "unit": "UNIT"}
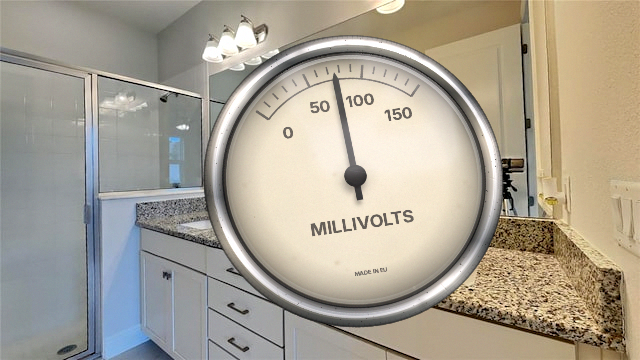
{"value": 75, "unit": "mV"}
